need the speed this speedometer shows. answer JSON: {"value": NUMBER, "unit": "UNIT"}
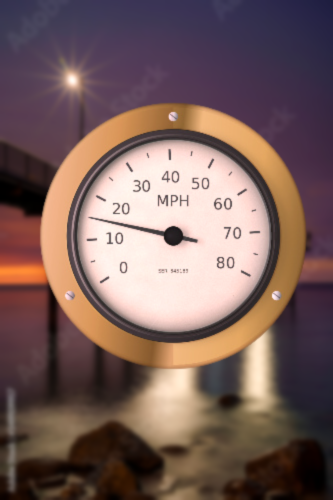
{"value": 15, "unit": "mph"}
